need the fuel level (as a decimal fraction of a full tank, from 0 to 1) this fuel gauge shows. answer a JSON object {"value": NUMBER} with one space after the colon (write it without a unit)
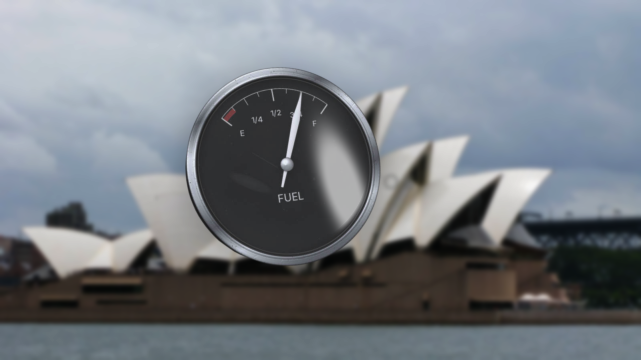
{"value": 0.75}
